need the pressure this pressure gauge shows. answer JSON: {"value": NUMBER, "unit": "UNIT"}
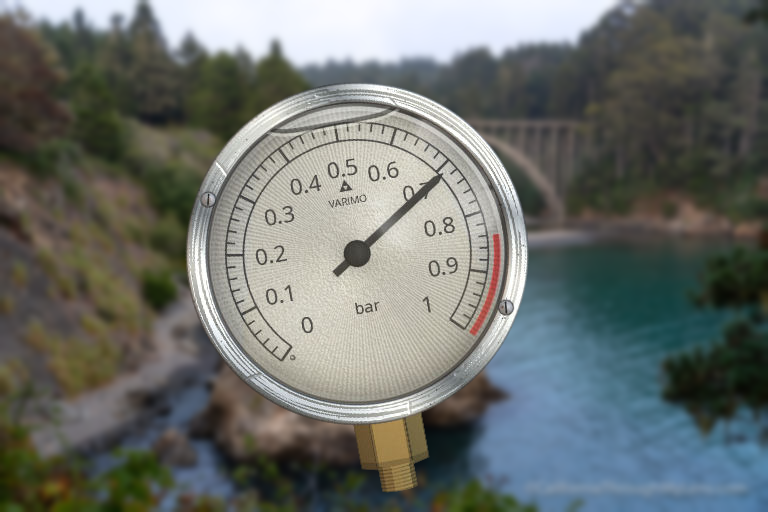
{"value": 0.71, "unit": "bar"}
